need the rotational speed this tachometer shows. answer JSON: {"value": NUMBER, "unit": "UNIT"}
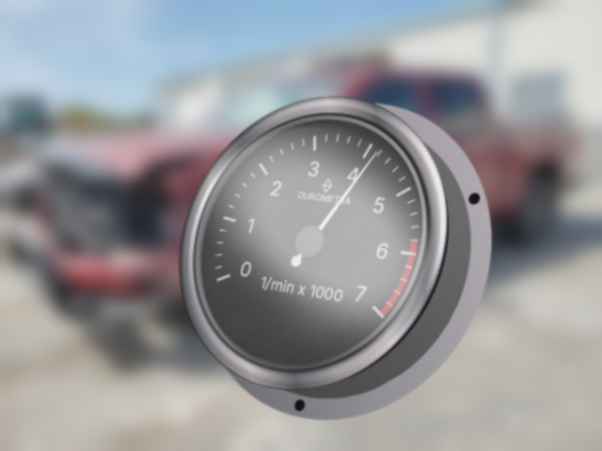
{"value": 4200, "unit": "rpm"}
